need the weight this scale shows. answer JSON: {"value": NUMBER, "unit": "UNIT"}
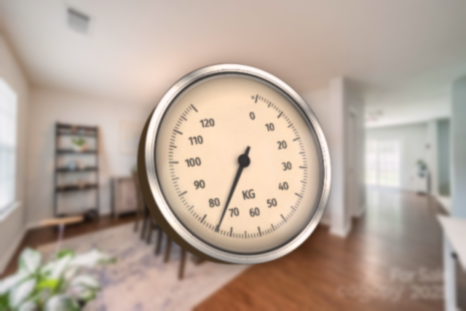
{"value": 75, "unit": "kg"}
